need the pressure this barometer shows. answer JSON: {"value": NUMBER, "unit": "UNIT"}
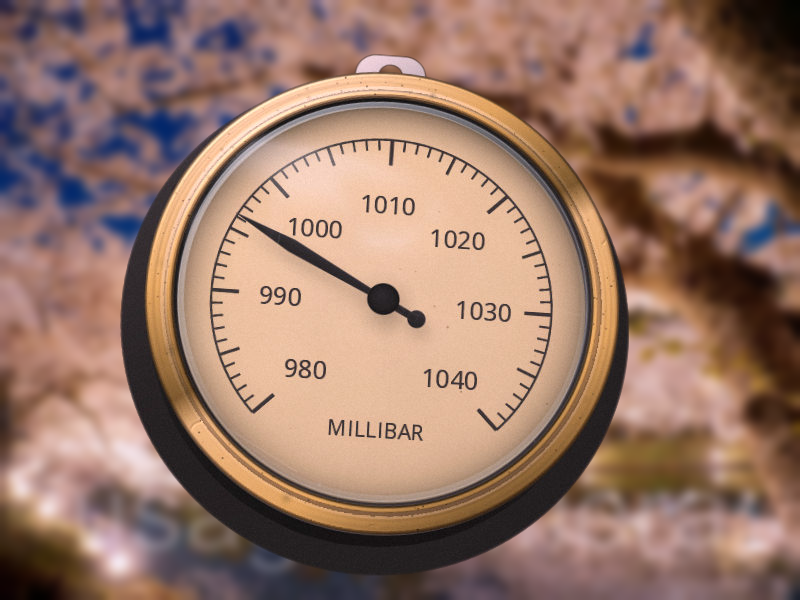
{"value": 996, "unit": "mbar"}
